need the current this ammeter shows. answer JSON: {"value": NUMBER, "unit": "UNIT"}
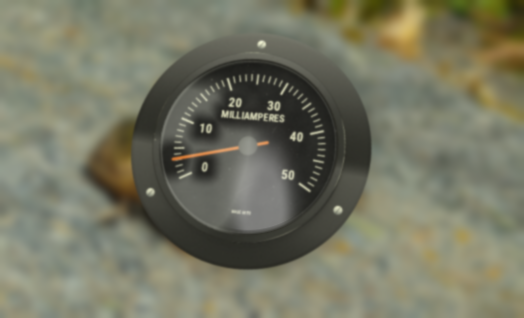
{"value": 3, "unit": "mA"}
